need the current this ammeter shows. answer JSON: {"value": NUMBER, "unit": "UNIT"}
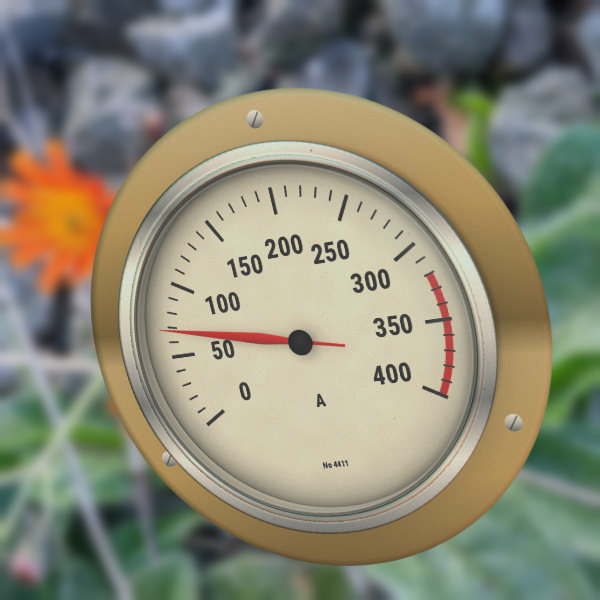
{"value": 70, "unit": "A"}
